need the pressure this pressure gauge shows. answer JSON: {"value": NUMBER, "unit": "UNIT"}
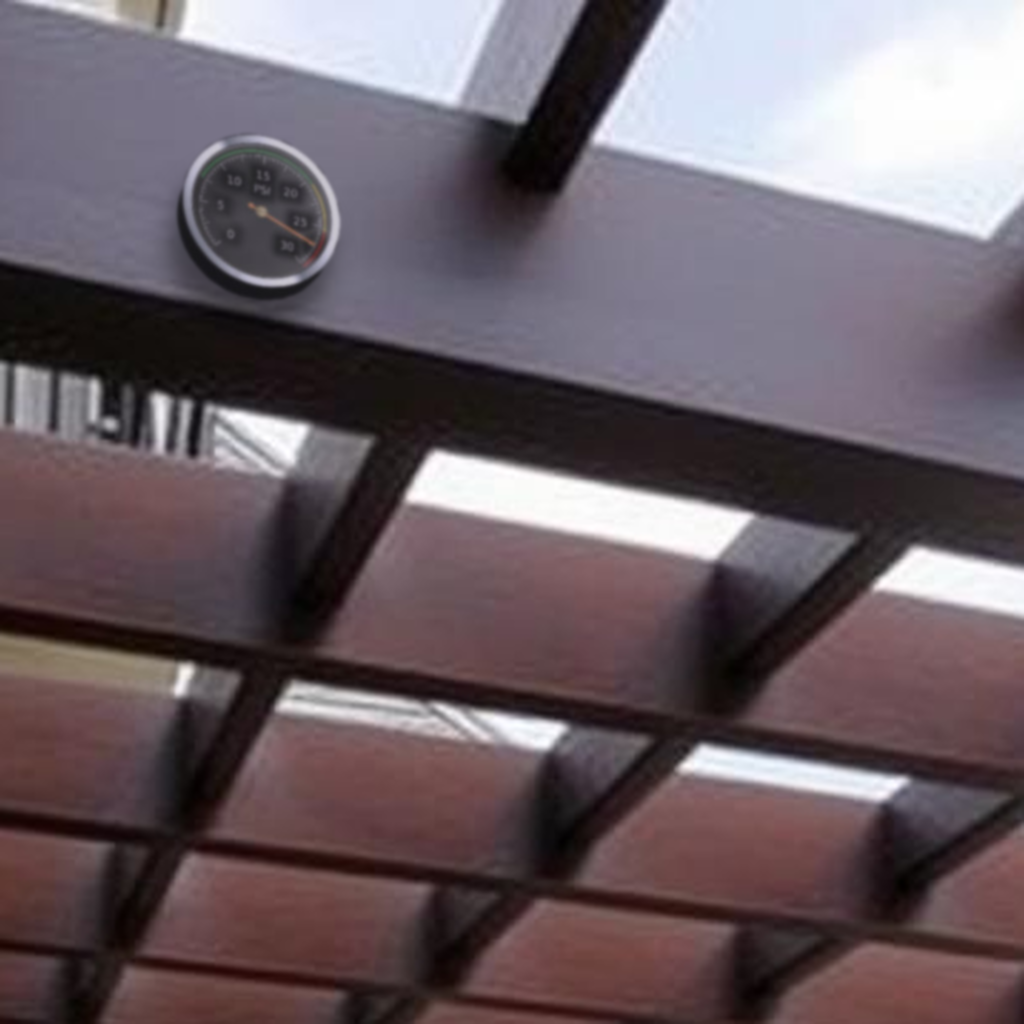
{"value": 27.5, "unit": "psi"}
